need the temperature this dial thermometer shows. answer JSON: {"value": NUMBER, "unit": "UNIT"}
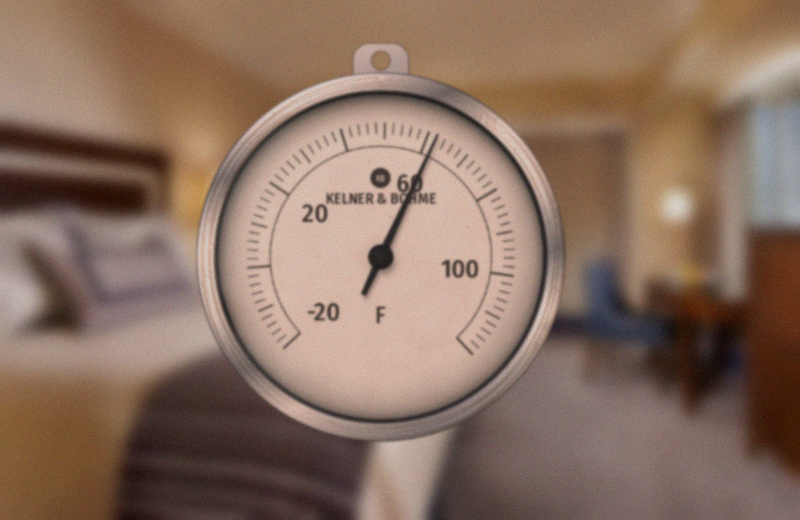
{"value": 62, "unit": "°F"}
